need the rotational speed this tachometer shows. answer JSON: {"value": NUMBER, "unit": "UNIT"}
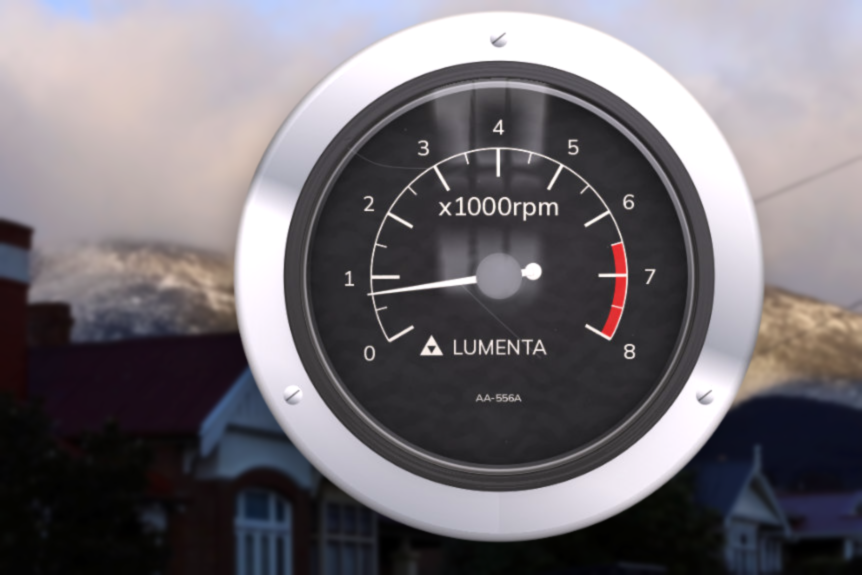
{"value": 750, "unit": "rpm"}
